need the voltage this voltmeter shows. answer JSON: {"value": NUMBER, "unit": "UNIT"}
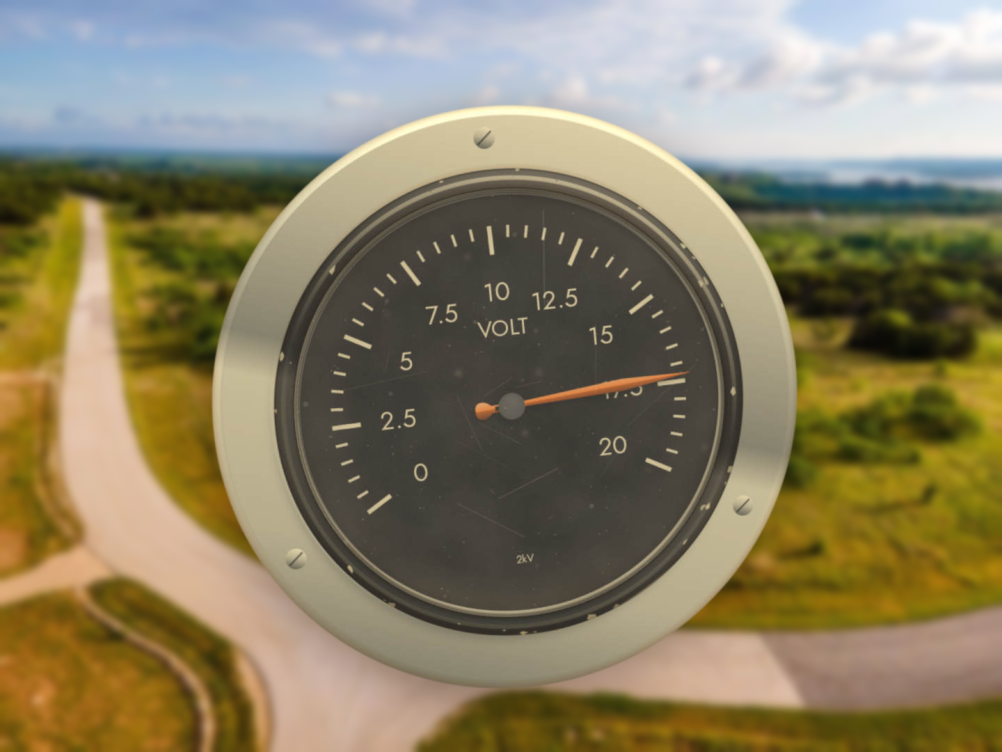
{"value": 17.25, "unit": "V"}
